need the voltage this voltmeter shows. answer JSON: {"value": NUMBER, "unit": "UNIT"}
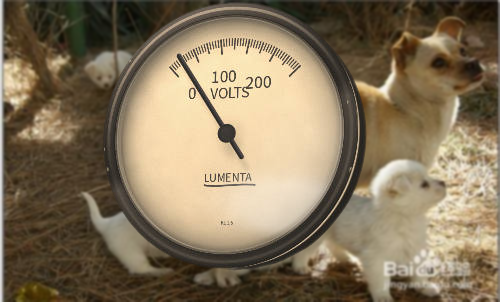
{"value": 25, "unit": "V"}
